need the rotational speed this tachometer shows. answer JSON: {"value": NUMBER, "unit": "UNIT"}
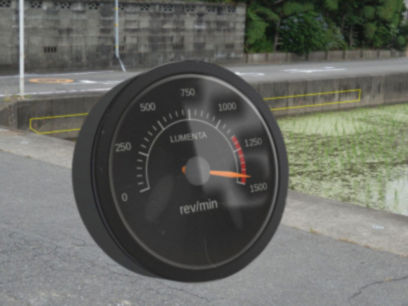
{"value": 1450, "unit": "rpm"}
